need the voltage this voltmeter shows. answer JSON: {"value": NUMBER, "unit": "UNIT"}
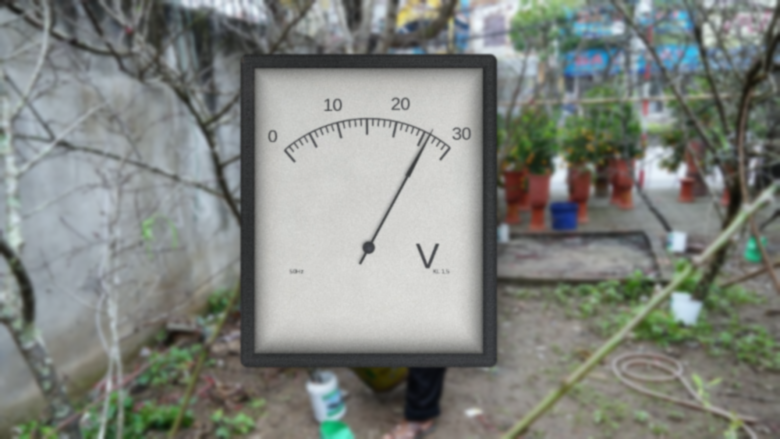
{"value": 26, "unit": "V"}
